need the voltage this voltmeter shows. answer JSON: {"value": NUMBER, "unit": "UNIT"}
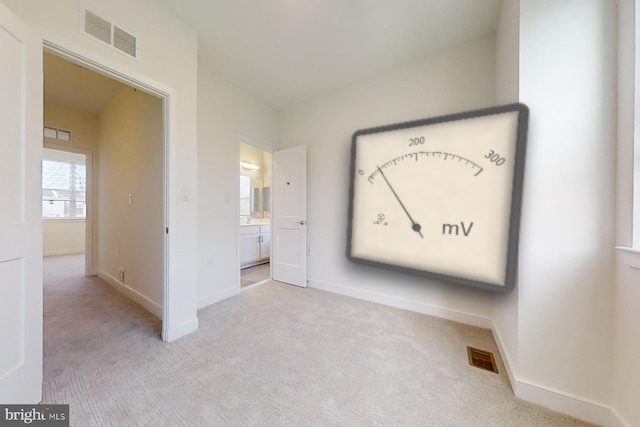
{"value": 100, "unit": "mV"}
